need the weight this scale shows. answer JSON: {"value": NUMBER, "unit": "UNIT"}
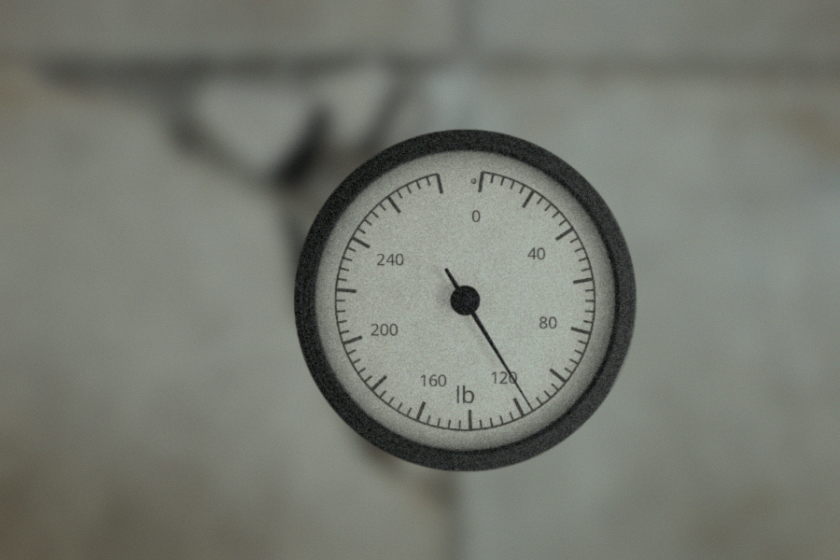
{"value": 116, "unit": "lb"}
